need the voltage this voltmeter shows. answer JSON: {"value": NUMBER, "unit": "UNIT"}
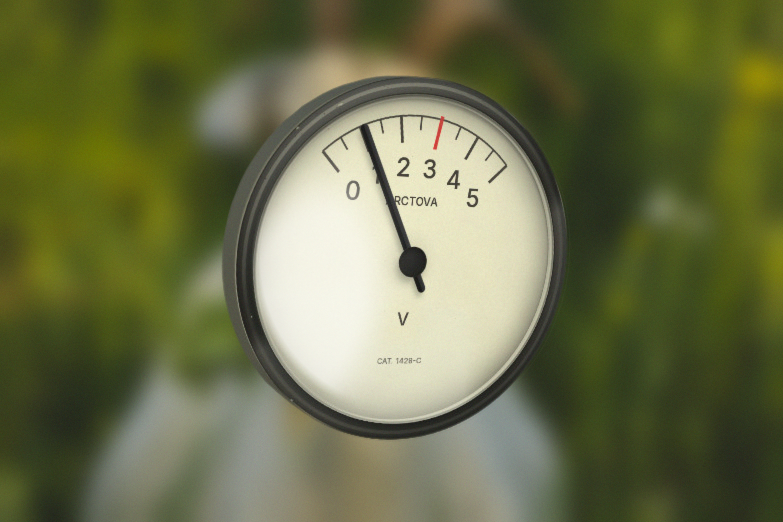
{"value": 1, "unit": "V"}
